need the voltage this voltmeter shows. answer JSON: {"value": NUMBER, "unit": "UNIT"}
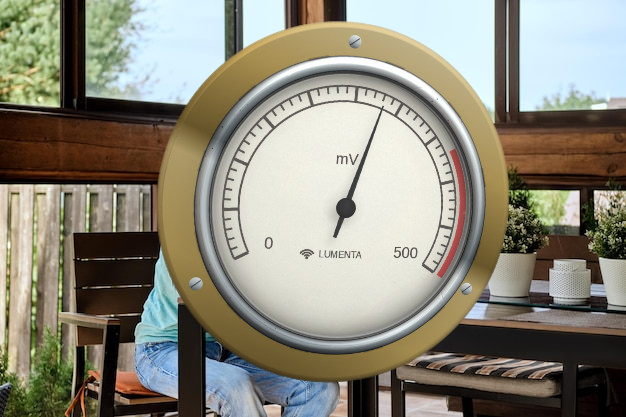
{"value": 280, "unit": "mV"}
